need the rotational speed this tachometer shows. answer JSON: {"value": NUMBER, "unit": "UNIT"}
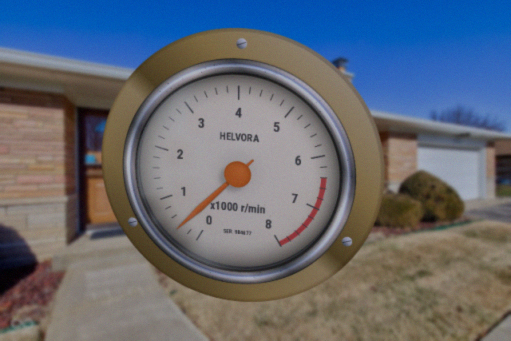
{"value": 400, "unit": "rpm"}
